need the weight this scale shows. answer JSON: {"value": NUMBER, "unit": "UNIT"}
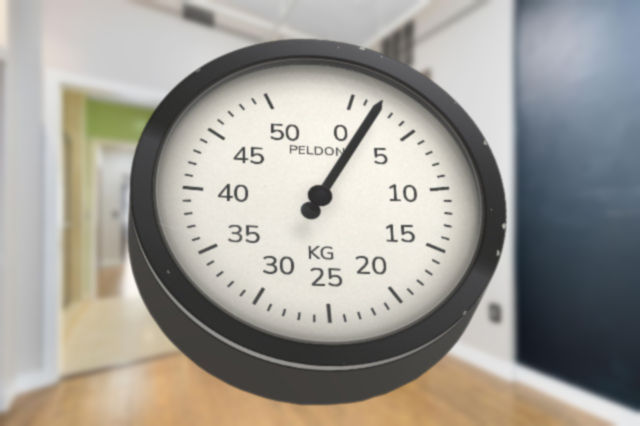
{"value": 2, "unit": "kg"}
